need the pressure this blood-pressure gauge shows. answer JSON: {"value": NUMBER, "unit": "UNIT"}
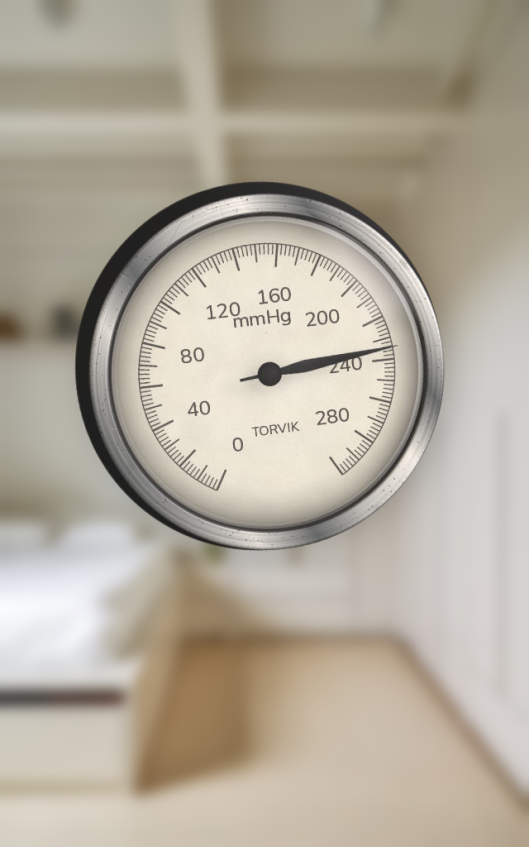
{"value": 234, "unit": "mmHg"}
